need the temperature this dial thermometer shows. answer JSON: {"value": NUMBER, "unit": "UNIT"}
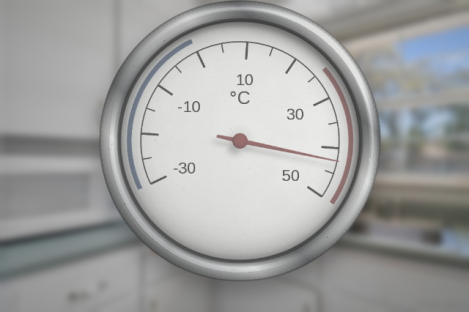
{"value": 42.5, "unit": "°C"}
